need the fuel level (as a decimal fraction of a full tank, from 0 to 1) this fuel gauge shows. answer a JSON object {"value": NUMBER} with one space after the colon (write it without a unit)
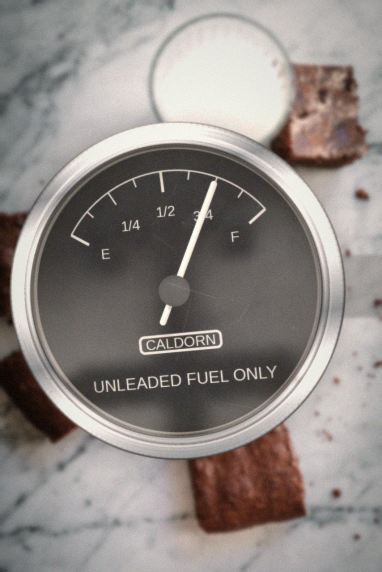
{"value": 0.75}
